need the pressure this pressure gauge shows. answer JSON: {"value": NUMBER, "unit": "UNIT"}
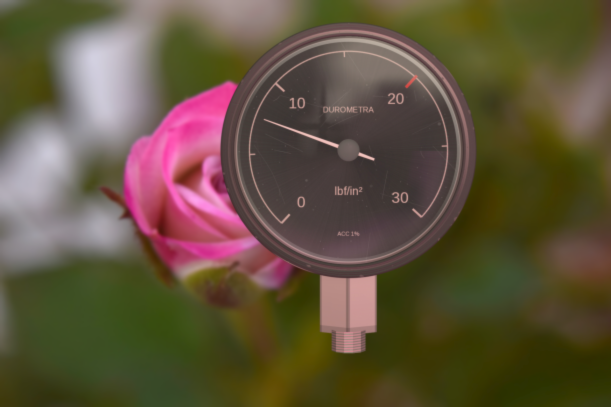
{"value": 7.5, "unit": "psi"}
